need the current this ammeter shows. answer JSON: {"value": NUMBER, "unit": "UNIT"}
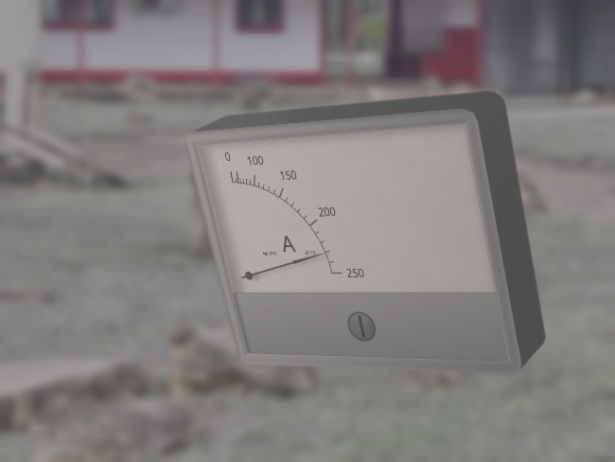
{"value": 230, "unit": "A"}
